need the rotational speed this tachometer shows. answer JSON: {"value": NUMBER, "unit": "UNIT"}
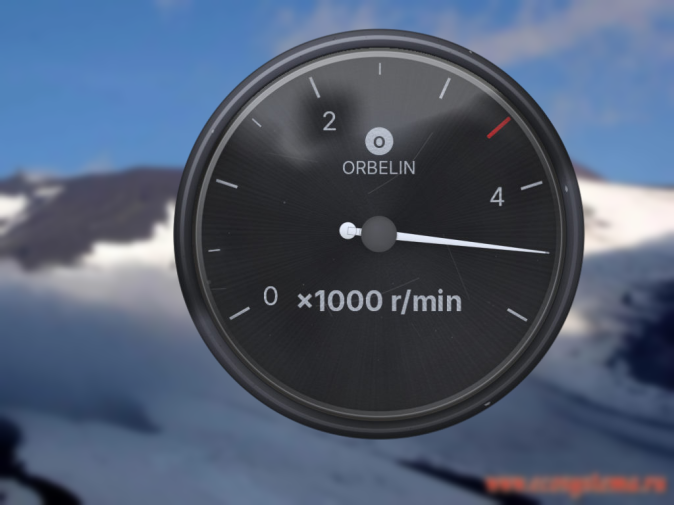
{"value": 4500, "unit": "rpm"}
